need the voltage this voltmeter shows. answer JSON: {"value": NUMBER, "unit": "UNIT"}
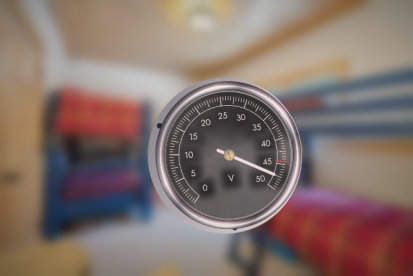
{"value": 47.5, "unit": "V"}
